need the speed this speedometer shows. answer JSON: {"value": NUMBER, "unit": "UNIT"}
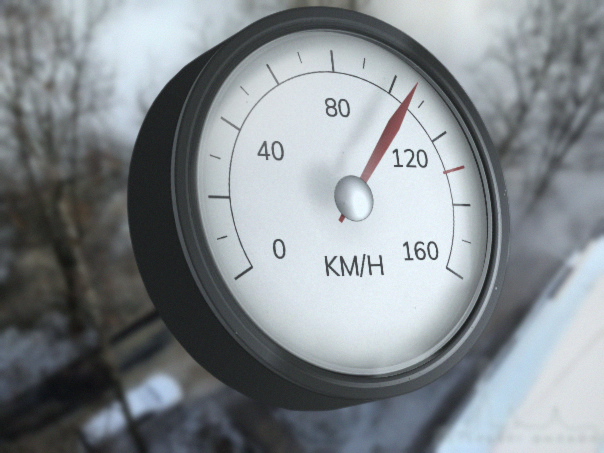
{"value": 105, "unit": "km/h"}
